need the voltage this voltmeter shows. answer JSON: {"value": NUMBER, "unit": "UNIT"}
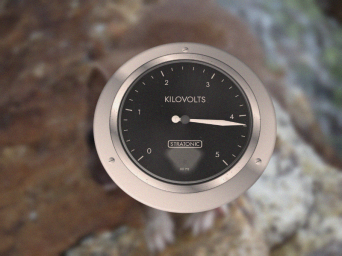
{"value": 4.2, "unit": "kV"}
